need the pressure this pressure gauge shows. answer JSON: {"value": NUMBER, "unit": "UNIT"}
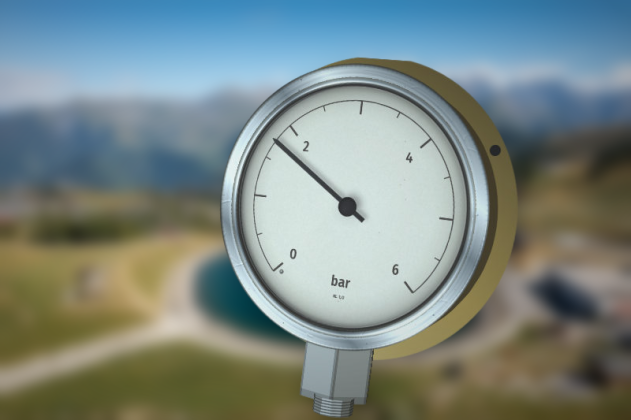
{"value": 1.75, "unit": "bar"}
